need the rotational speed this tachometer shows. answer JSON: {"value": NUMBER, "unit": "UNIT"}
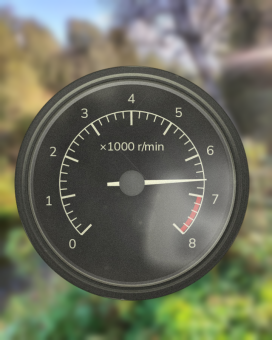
{"value": 6600, "unit": "rpm"}
